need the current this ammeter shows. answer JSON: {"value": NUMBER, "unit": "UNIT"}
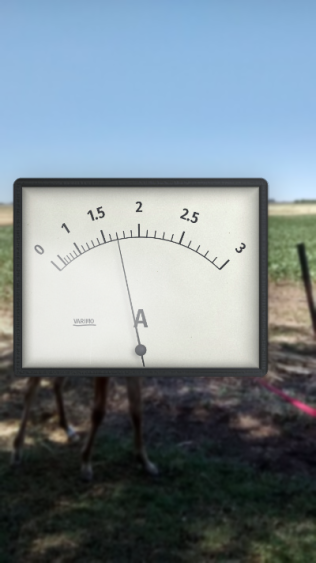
{"value": 1.7, "unit": "A"}
